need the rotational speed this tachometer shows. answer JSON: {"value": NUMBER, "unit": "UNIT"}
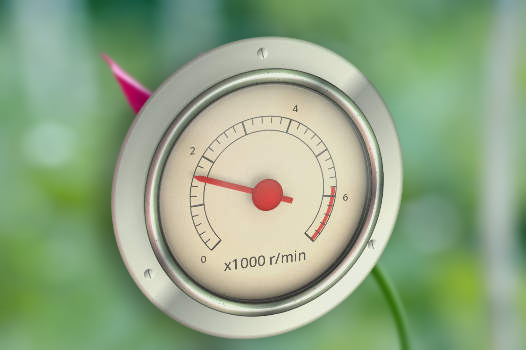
{"value": 1600, "unit": "rpm"}
